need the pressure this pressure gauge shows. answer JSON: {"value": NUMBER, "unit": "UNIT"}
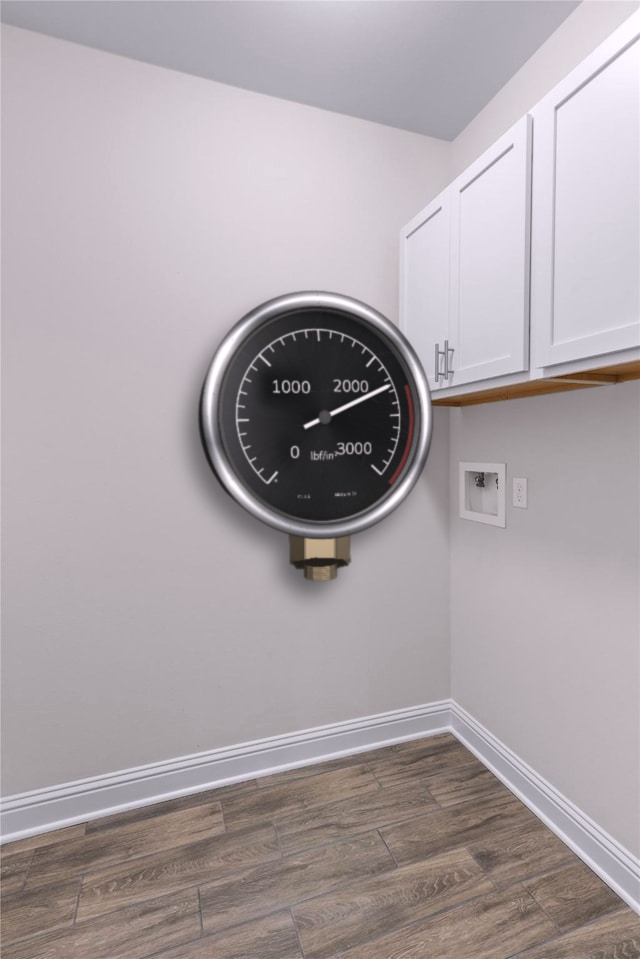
{"value": 2250, "unit": "psi"}
